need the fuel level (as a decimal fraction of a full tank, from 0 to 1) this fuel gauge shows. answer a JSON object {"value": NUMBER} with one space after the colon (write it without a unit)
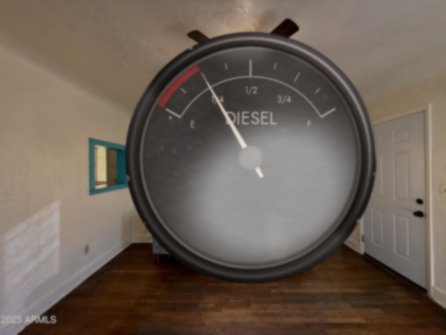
{"value": 0.25}
